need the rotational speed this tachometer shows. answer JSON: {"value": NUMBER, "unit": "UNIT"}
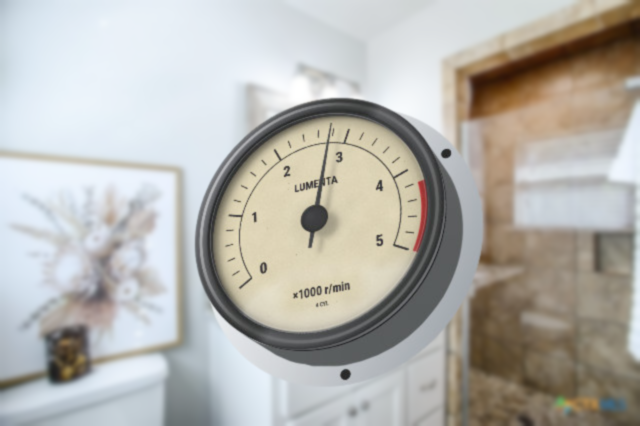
{"value": 2800, "unit": "rpm"}
